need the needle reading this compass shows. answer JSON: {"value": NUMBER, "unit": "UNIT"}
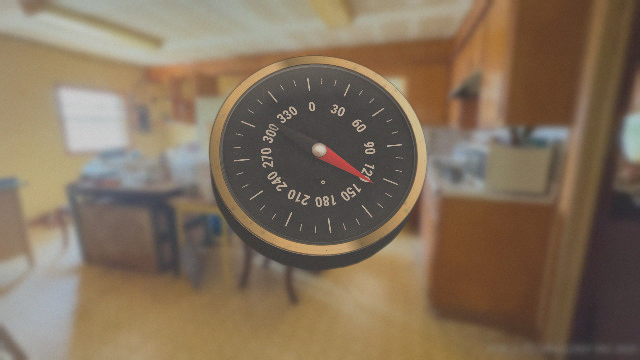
{"value": 130, "unit": "°"}
